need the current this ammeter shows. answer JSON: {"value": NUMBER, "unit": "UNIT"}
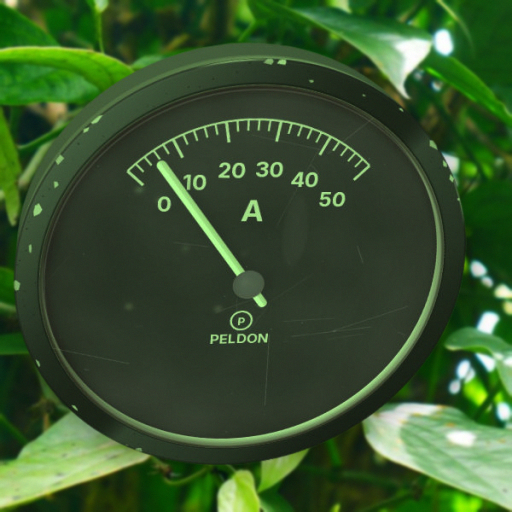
{"value": 6, "unit": "A"}
